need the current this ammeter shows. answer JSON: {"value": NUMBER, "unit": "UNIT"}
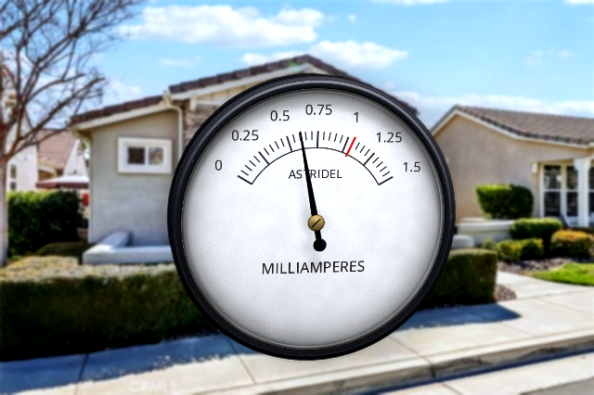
{"value": 0.6, "unit": "mA"}
